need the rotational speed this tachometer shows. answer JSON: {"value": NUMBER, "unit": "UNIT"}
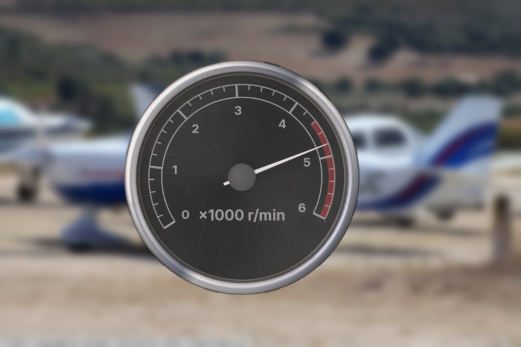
{"value": 4800, "unit": "rpm"}
